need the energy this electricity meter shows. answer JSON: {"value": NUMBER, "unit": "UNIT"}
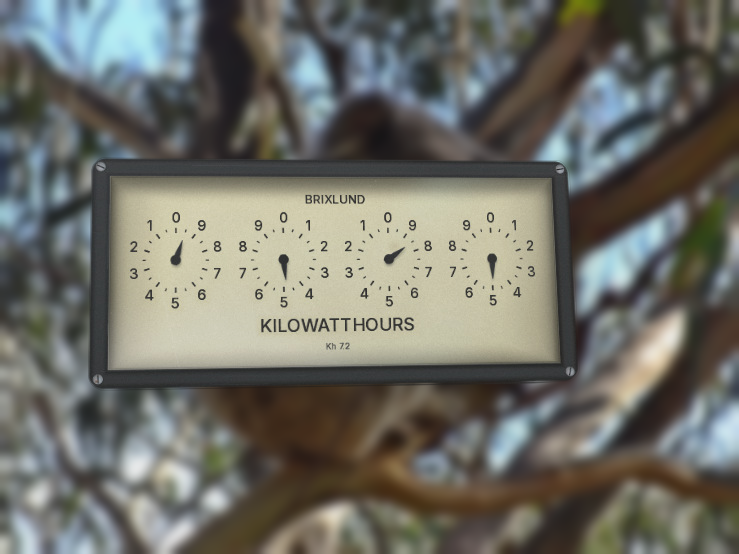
{"value": 9485, "unit": "kWh"}
